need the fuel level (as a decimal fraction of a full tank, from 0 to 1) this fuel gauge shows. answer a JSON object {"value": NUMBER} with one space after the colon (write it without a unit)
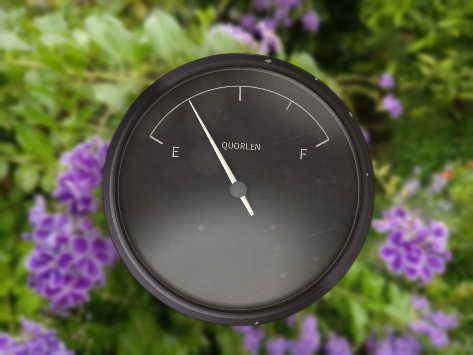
{"value": 0.25}
